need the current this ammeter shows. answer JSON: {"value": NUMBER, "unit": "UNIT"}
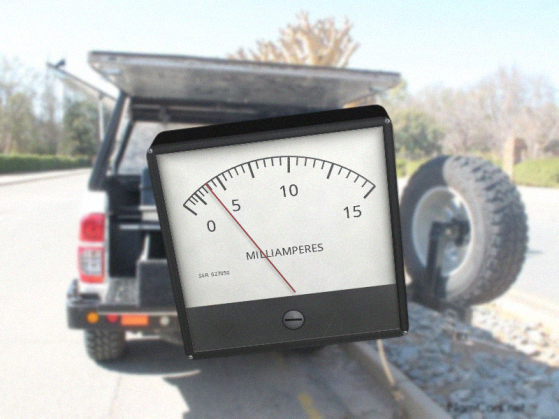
{"value": 4, "unit": "mA"}
